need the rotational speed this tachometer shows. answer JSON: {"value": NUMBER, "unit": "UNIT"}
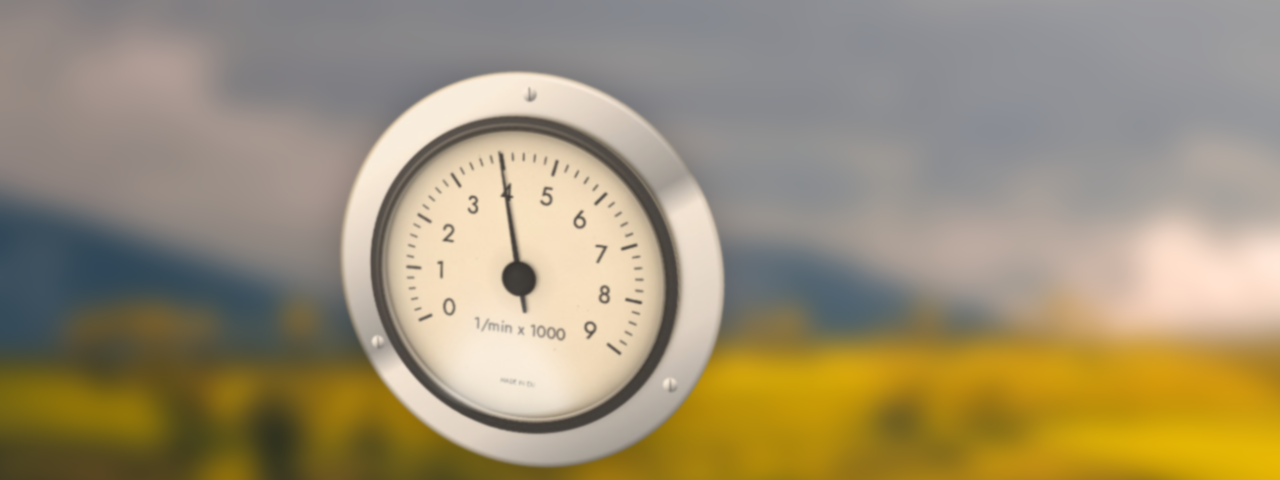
{"value": 4000, "unit": "rpm"}
